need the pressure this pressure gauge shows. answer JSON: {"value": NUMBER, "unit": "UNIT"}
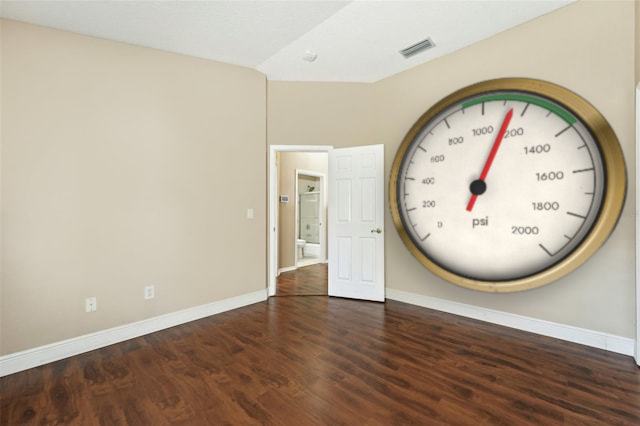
{"value": 1150, "unit": "psi"}
